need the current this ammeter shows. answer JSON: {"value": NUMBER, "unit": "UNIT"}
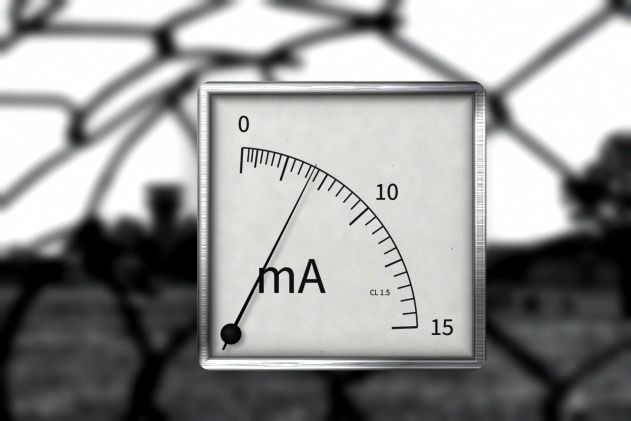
{"value": 6.75, "unit": "mA"}
